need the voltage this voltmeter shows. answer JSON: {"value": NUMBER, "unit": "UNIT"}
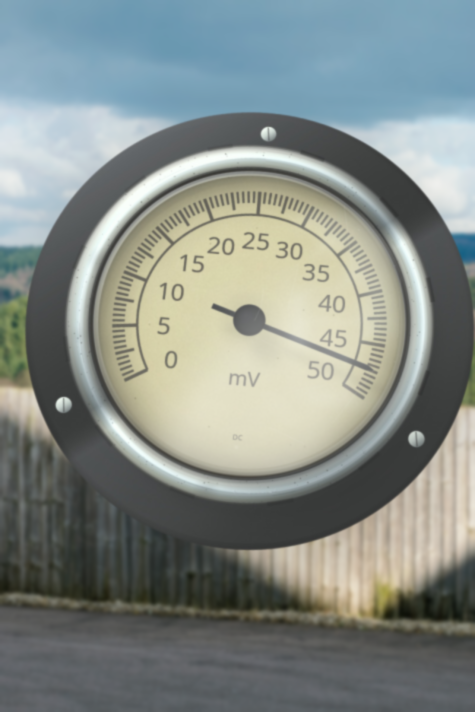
{"value": 47.5, "unit": "mV"}
